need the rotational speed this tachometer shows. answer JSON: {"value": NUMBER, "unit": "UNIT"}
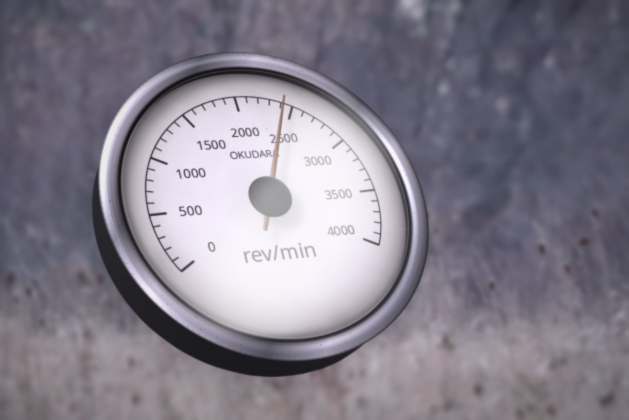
{"value": 2400, "unit": "rpm"}
